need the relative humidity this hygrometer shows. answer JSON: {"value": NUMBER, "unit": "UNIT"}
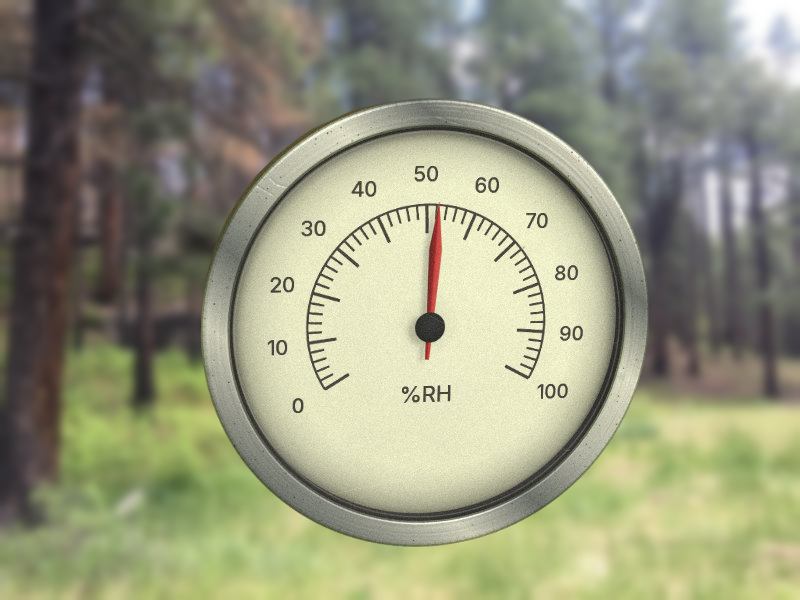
{"value": 52, "unit": "%"}
